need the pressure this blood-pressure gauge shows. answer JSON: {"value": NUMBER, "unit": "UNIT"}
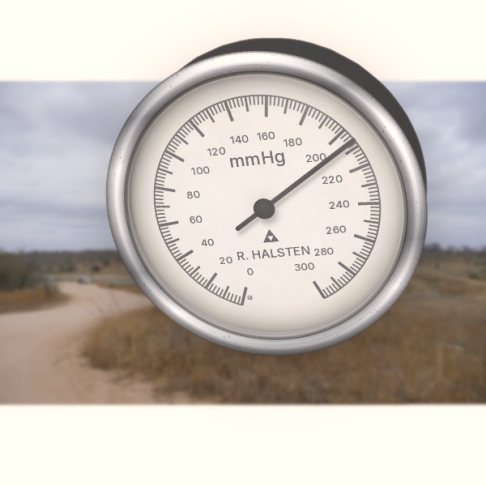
{"value": 206, "unit": "mmHg"}
